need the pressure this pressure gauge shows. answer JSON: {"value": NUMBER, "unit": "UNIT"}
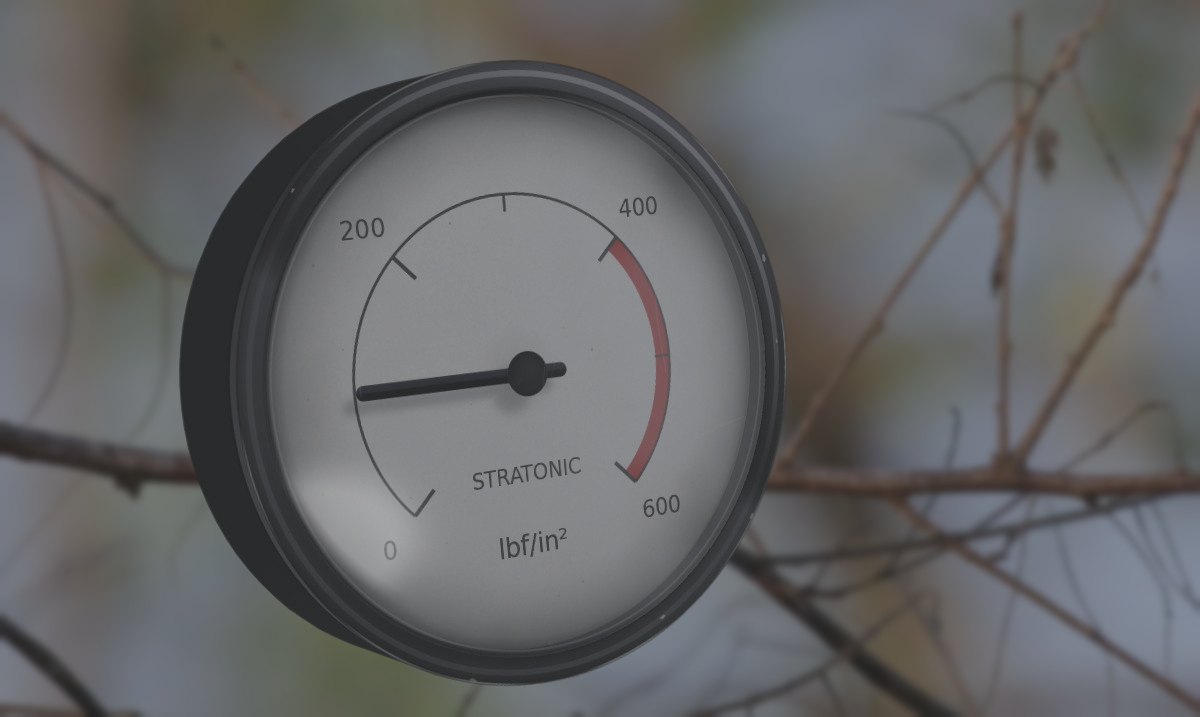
{"value": 100, "unit": "psi"}
